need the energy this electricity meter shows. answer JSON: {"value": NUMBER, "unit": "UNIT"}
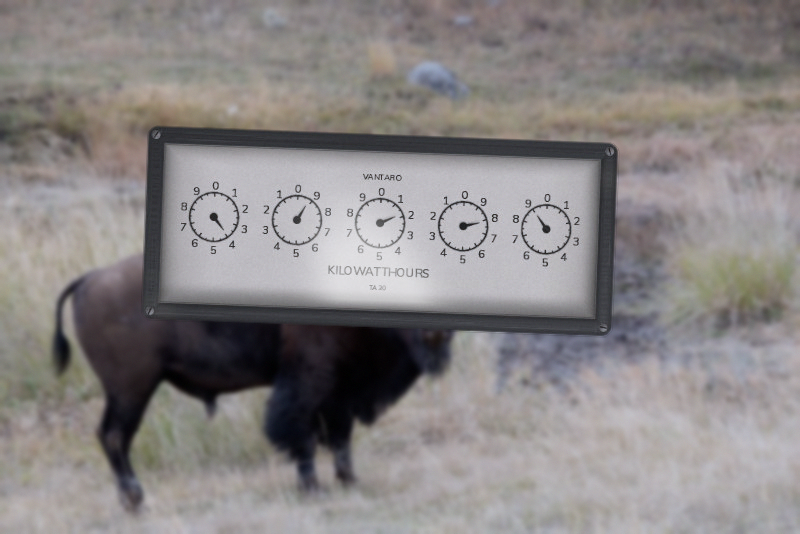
{"value": 39179, "unit": "kWh"}
